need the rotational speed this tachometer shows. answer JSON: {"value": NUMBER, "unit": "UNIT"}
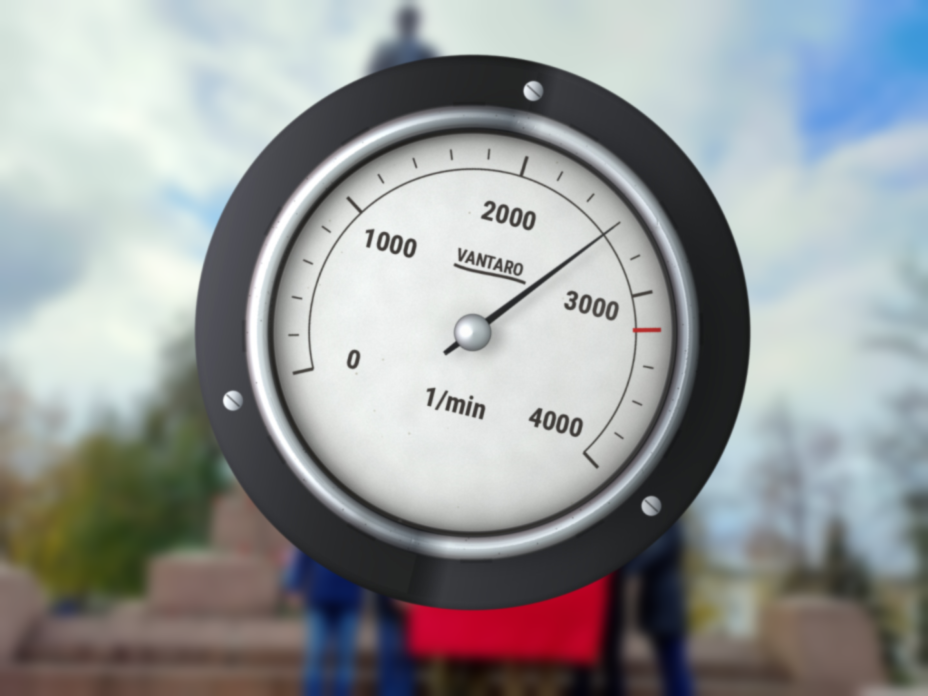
{"value": 2600, "unit": "rpm"}
